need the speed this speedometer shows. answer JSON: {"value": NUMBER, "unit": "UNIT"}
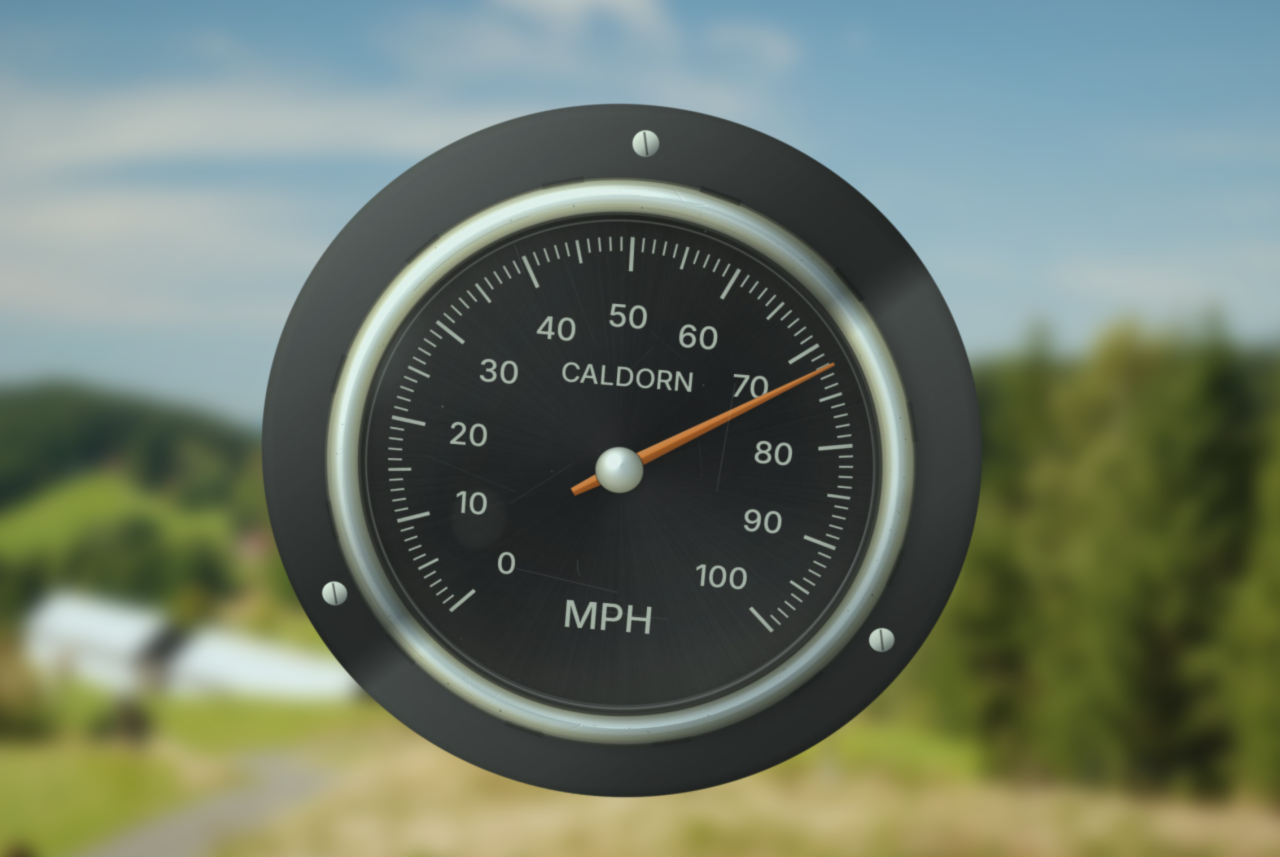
{"value": 72, "unit": "mph"}
